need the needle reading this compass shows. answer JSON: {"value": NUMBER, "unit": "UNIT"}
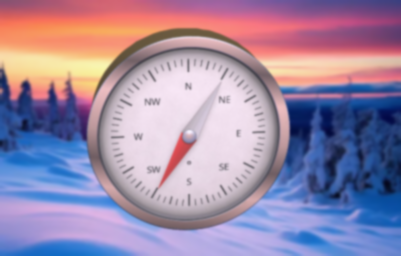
{"value": 210, "unit": "°"}
